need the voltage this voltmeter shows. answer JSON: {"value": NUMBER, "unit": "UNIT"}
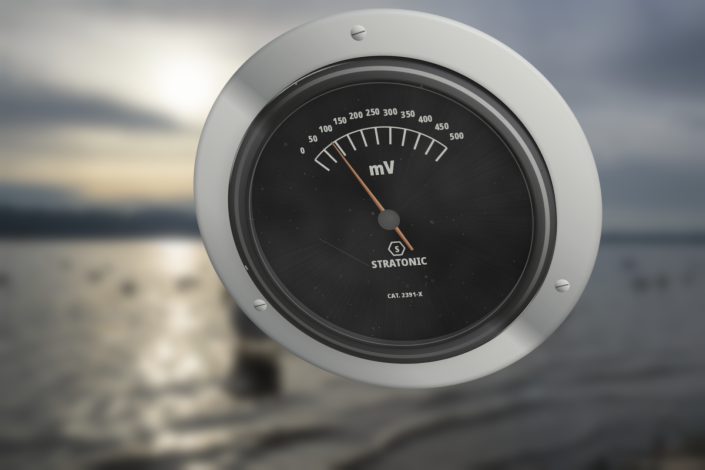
{"value": 100, "unit": "mV"}
